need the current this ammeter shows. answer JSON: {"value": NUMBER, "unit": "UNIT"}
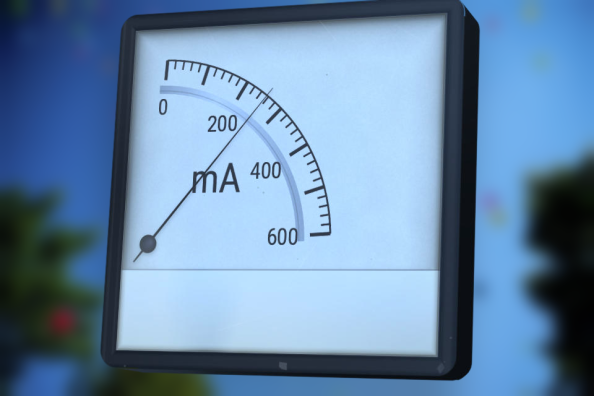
{"value": 260, "unit": "mA"}
